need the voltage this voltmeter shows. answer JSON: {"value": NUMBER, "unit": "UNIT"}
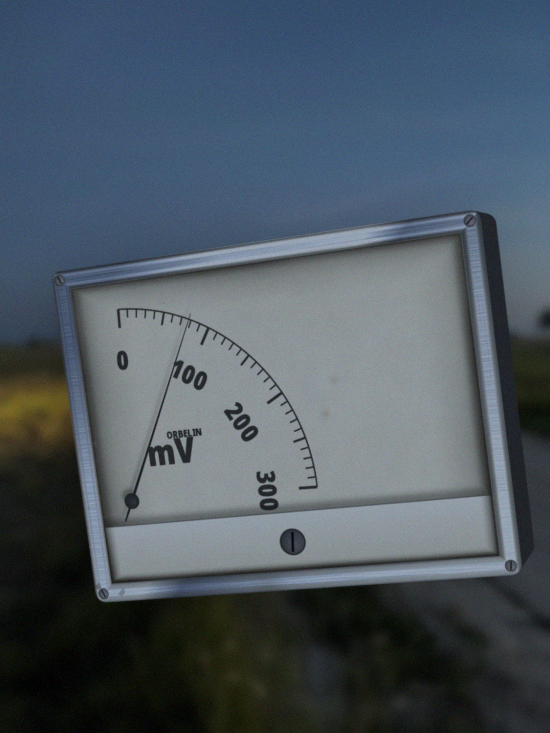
{"value": 80, "unit": "mV"}
